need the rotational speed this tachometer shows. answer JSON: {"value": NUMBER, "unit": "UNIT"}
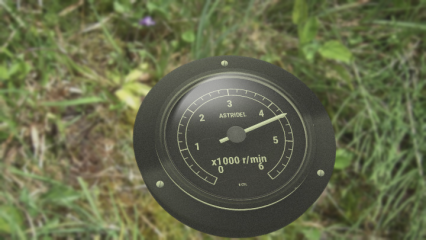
{"value": 4400, "unit": "rpm"}
